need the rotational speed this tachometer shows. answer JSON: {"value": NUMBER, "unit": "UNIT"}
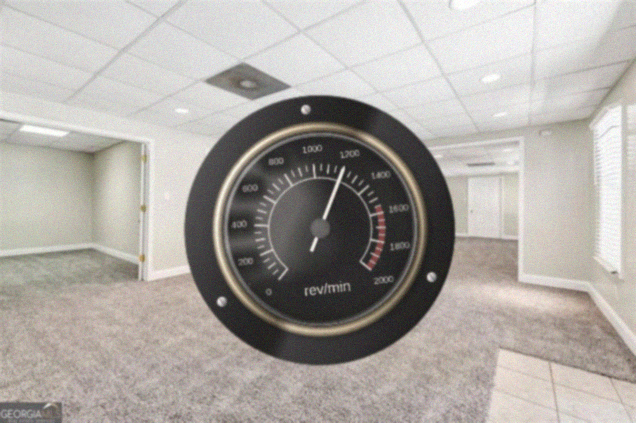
{"value": 1200, "unit": "rpm"}
